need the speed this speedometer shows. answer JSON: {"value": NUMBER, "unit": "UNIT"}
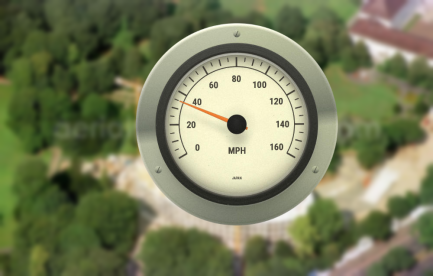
{"value": 35, "unit": "mph"}
